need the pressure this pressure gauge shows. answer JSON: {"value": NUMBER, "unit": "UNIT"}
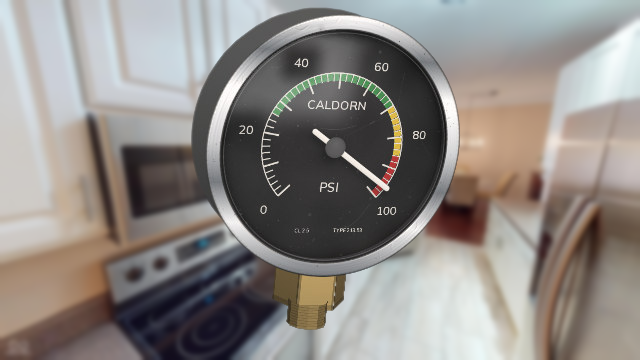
{"value": 96, "unit": "psi"}
